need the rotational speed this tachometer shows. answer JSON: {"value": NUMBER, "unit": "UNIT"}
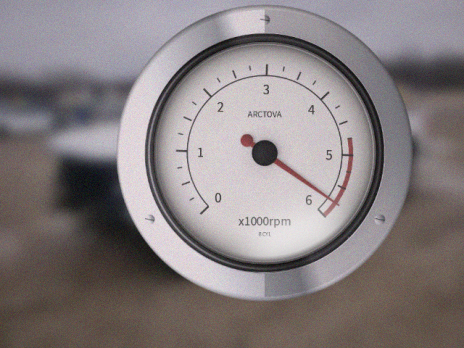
{"value": 5750, "unit": "rpm"}
